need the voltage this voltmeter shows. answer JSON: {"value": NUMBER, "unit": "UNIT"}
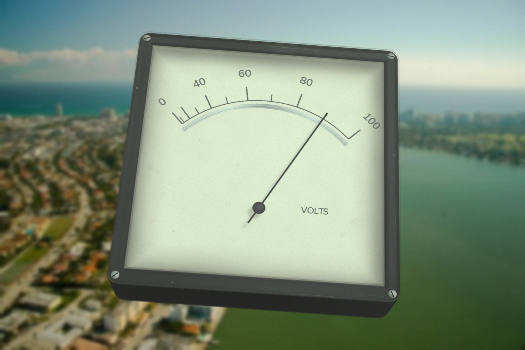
{"value": 90, "unit": "V"}
